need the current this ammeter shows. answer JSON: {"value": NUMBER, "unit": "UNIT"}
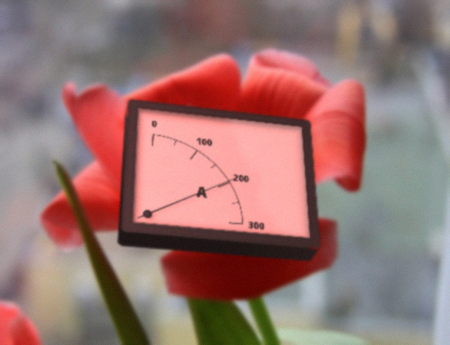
{"value": 200, "unit": "A"}
